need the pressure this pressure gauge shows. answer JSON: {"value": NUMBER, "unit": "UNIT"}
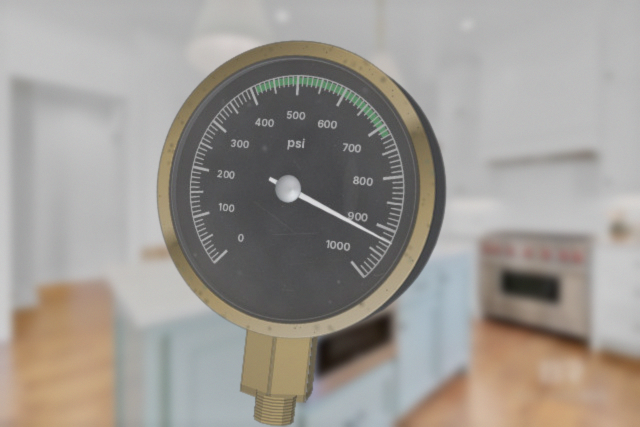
{"value": 920, "unit": "psi"}
